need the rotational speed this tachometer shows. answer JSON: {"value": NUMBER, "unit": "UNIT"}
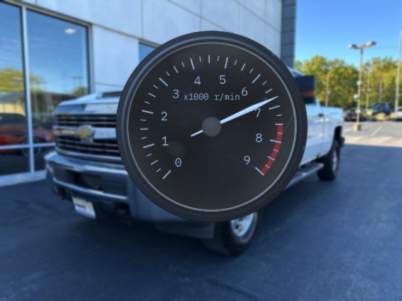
{"value": 6750, "unit": "rpm"}
